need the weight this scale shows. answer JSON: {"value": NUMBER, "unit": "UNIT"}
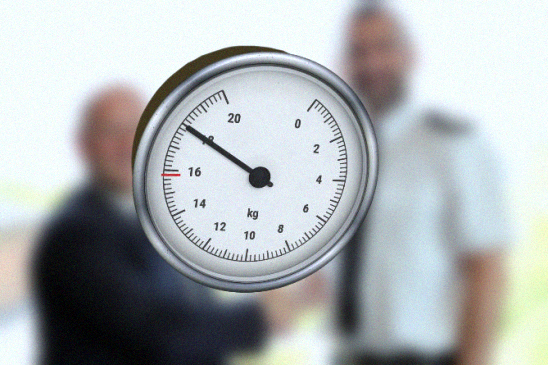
{"value": 18, "unit": "kg"}
